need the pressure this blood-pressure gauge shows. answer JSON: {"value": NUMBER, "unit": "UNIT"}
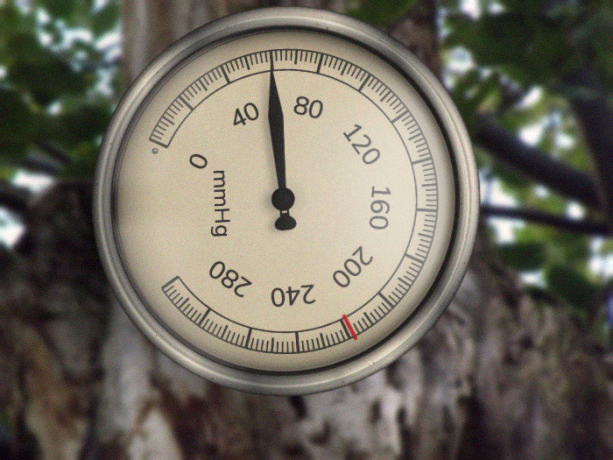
{"value": 60, "unit": "mmHg"}
